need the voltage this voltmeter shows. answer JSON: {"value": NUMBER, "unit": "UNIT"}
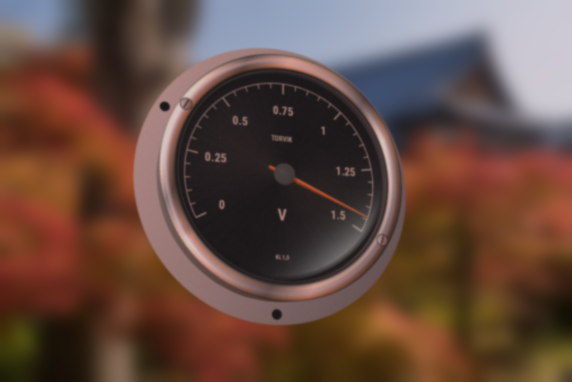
{"value": 1.45, "unit": "V"}
